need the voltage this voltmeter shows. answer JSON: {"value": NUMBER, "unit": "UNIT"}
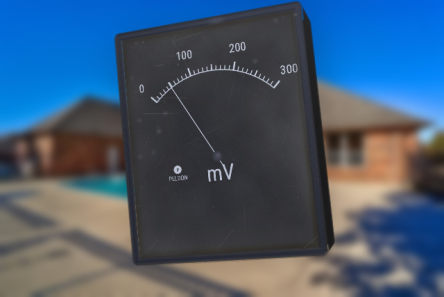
{"value": 50, "unit": "mV"}
